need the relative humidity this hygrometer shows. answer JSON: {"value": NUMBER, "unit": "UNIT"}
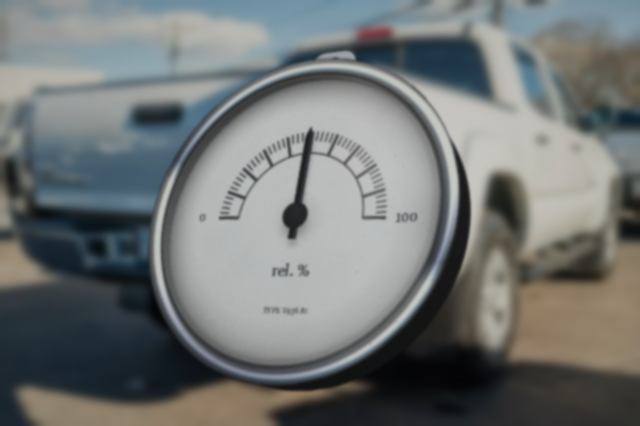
{"value": 50, "unit": "%"}
